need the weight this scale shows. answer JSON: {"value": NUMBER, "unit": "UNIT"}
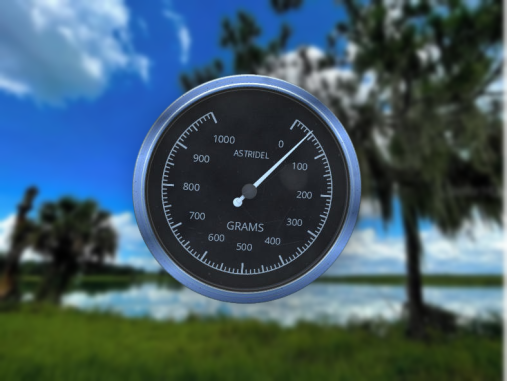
{"value": 40, "unit": "g"}
